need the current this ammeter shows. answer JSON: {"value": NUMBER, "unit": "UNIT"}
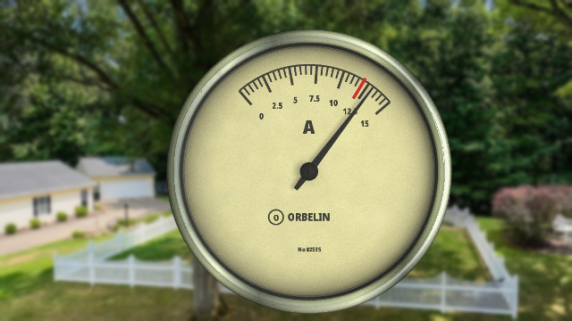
{"value": 13, "unit": "A"}
